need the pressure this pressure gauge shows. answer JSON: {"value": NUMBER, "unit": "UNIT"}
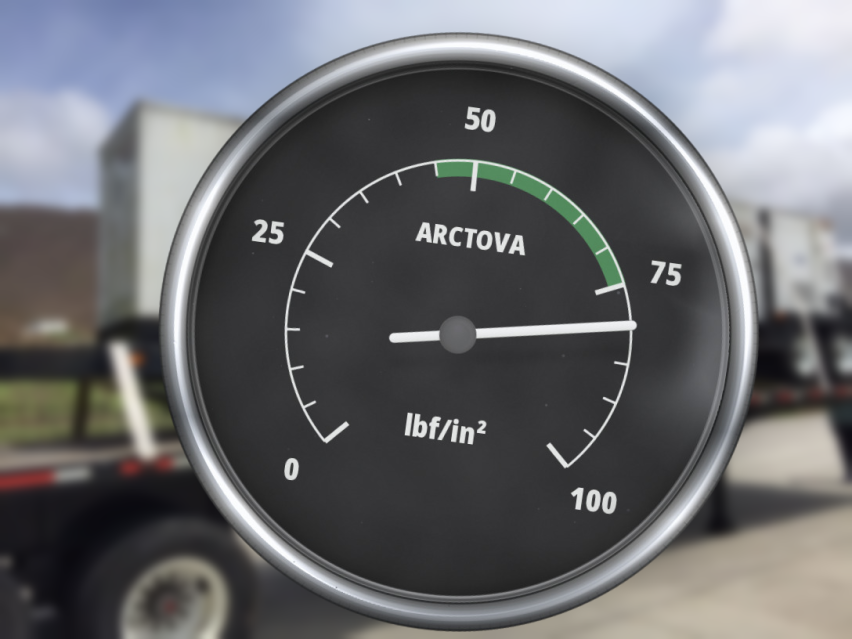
{"value": 80, "unit": "psi"}
